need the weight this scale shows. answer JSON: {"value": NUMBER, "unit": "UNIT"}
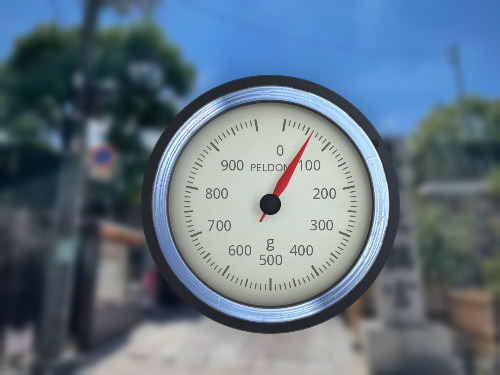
{"value": 60, "unit": "g"}
